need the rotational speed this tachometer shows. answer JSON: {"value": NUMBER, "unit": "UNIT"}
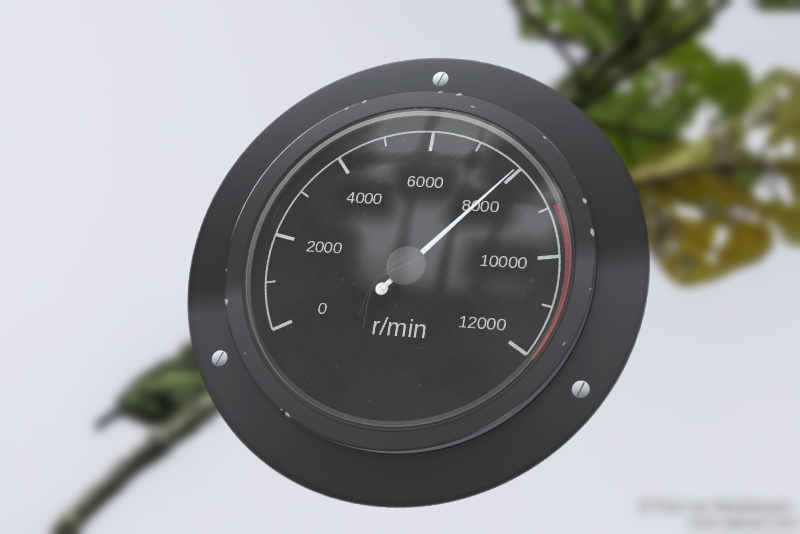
{"value": 8000, "unit": "rpm"}
